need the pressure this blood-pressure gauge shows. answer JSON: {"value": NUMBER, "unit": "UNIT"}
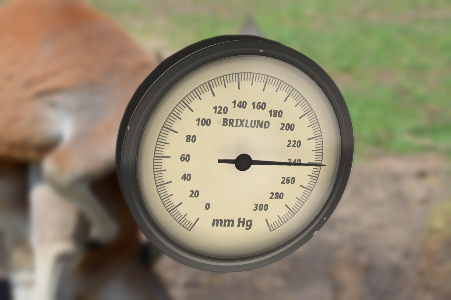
{"value": 240, "unit": "mmHg"}
